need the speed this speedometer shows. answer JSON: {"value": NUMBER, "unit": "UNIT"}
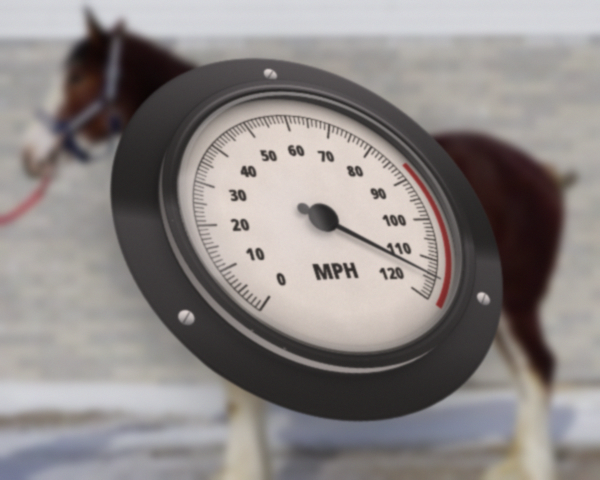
{"value": 115, "unit": "mph"}
